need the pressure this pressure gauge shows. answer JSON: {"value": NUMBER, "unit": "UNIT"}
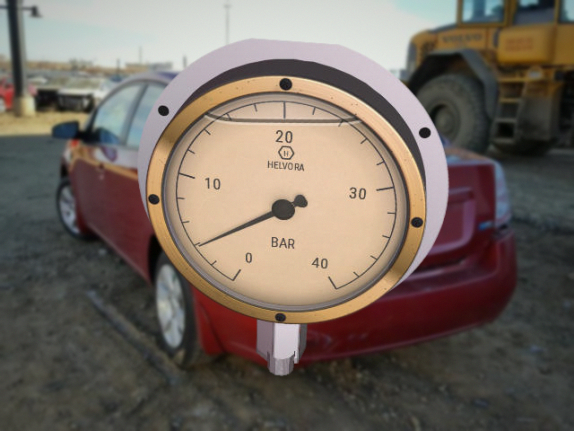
{"value": 4, "unit": "bar"}
